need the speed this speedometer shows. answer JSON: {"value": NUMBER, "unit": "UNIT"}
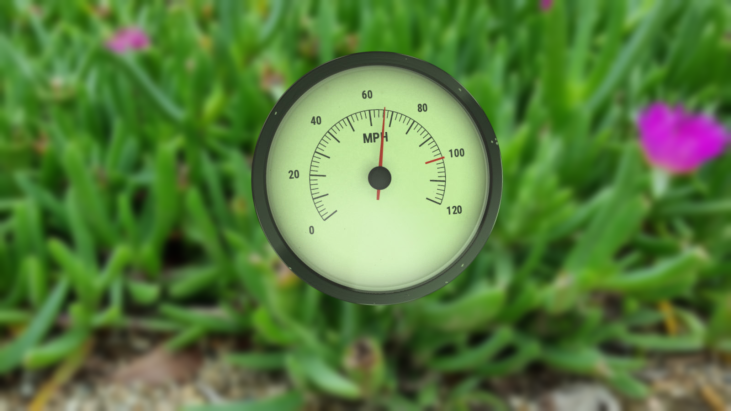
{"value": 66, "unit": "mph"}
